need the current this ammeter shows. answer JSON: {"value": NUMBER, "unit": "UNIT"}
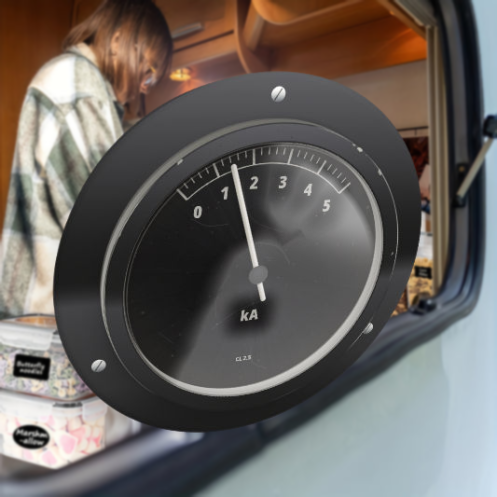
{"value": 1.4, "unit": "kA"}
